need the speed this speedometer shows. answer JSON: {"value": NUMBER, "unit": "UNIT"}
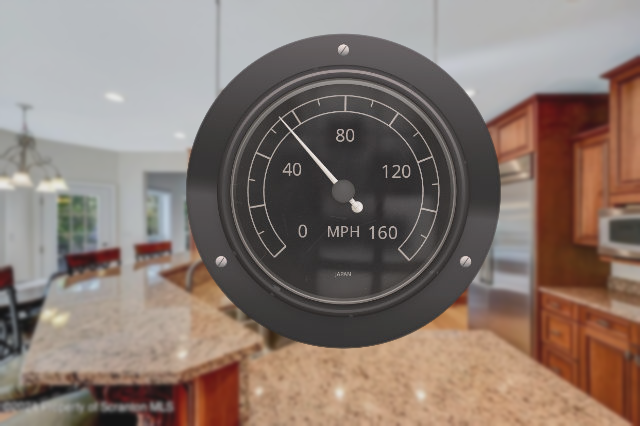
{"value": 55, "unit": "mph"}
